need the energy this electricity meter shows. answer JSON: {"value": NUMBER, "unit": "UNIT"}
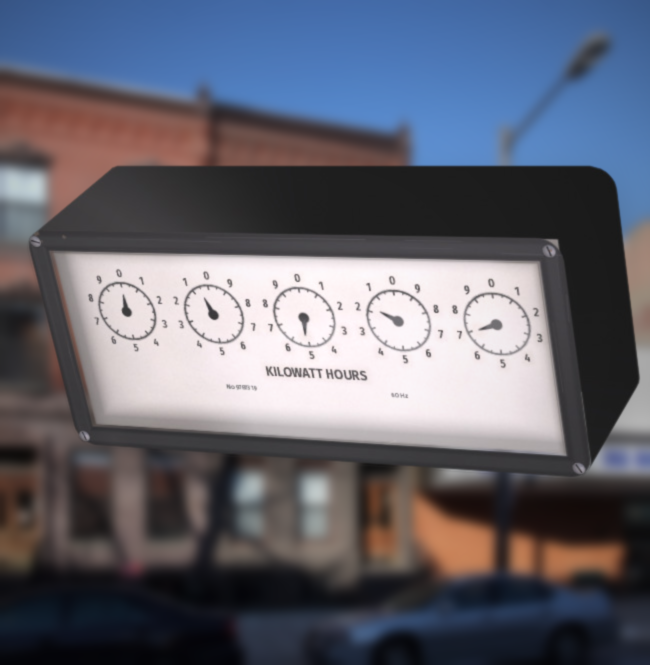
{"value": 517, "unit": "kWh"}
